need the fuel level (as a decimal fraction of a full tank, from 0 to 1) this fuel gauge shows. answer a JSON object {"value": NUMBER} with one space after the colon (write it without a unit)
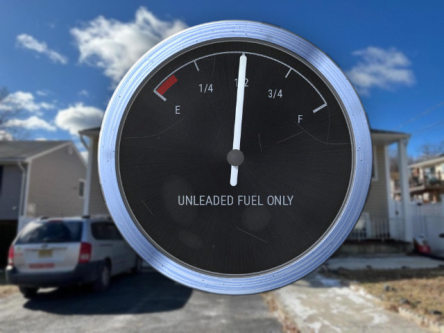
{"value": 0.5}
